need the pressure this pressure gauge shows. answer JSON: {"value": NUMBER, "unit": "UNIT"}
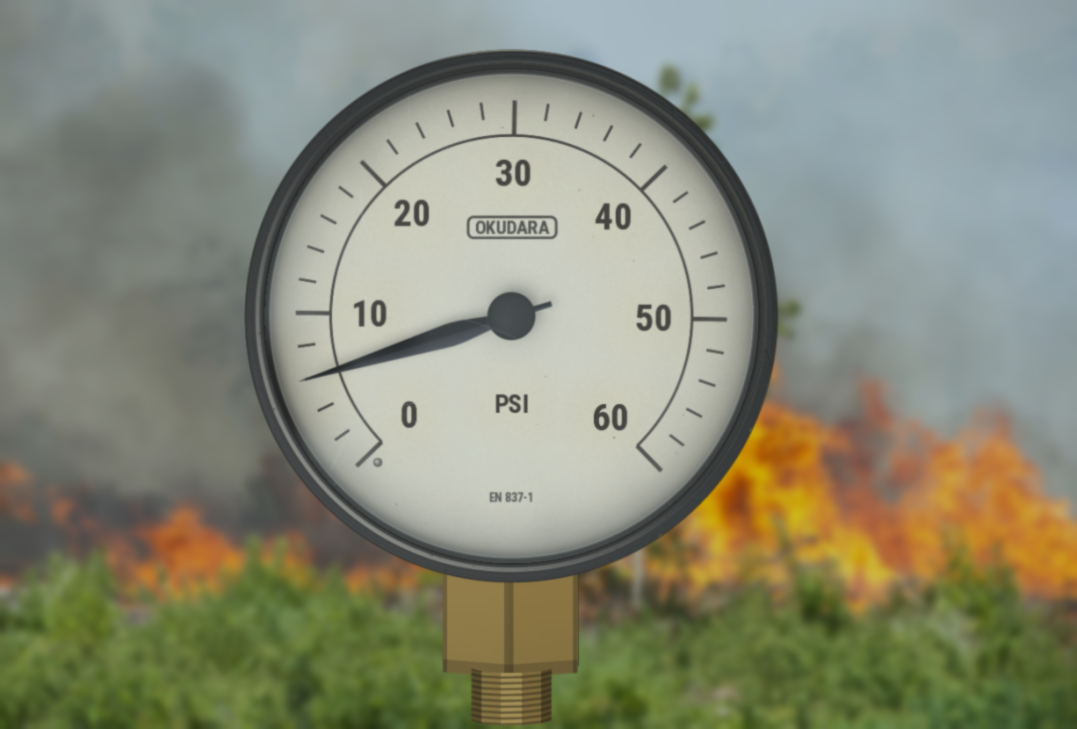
{"value": 6, "unit": "psi"}
